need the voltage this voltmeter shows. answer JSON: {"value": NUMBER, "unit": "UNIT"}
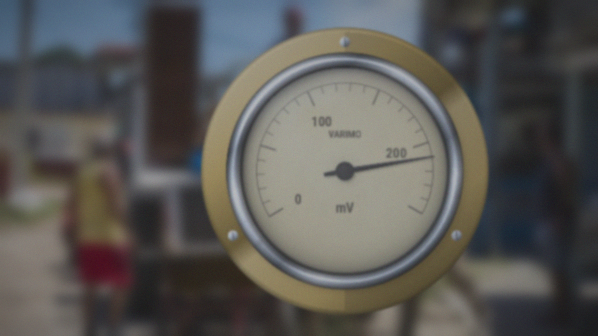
{"value": 210, "unit": "mV"}
